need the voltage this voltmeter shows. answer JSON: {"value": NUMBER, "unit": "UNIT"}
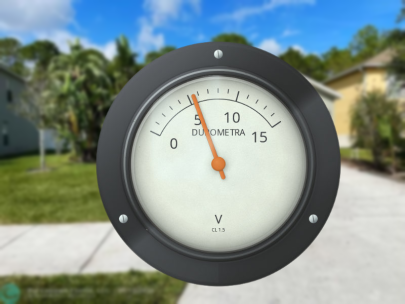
{"value": 5.5, "unit": "V"}
